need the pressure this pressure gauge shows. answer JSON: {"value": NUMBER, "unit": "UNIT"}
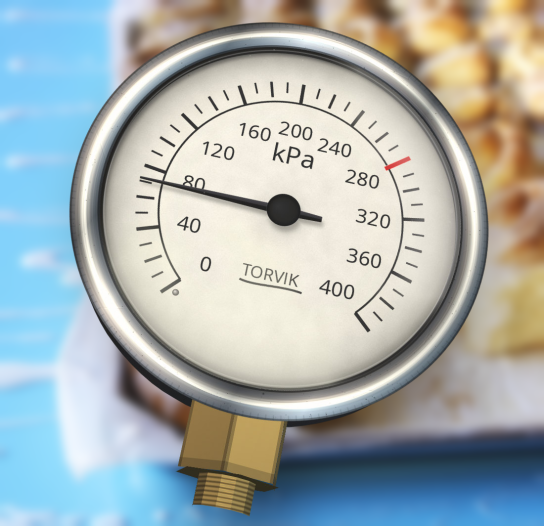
{"value": 70, "unit": "kPa"}
